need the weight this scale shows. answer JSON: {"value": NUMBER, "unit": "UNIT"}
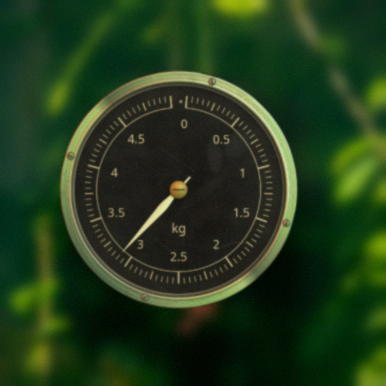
{"value": 3.1, "unit": "kg"}
